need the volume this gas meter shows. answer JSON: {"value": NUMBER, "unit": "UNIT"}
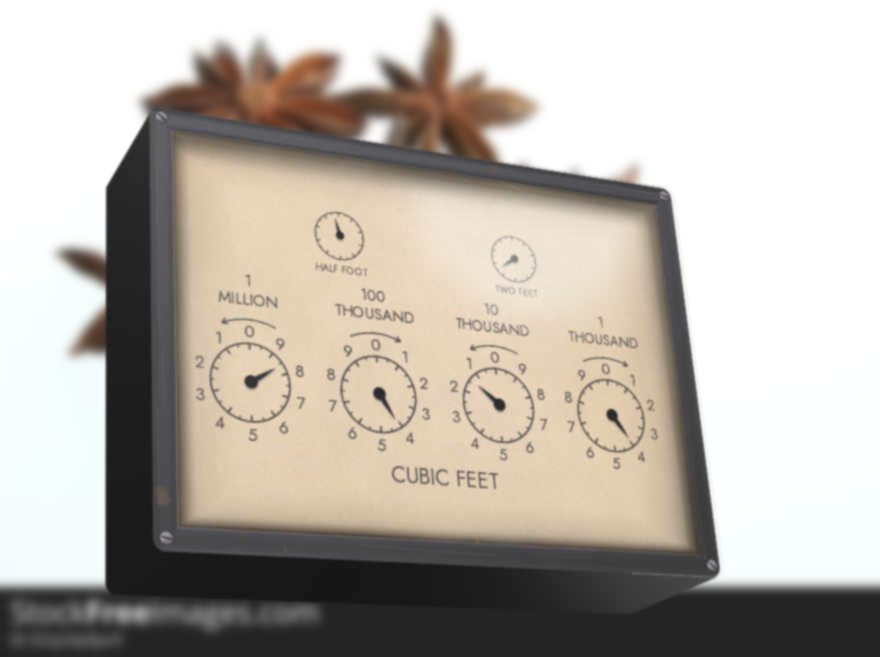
{"value": 841400, "unit": "ft³"}
